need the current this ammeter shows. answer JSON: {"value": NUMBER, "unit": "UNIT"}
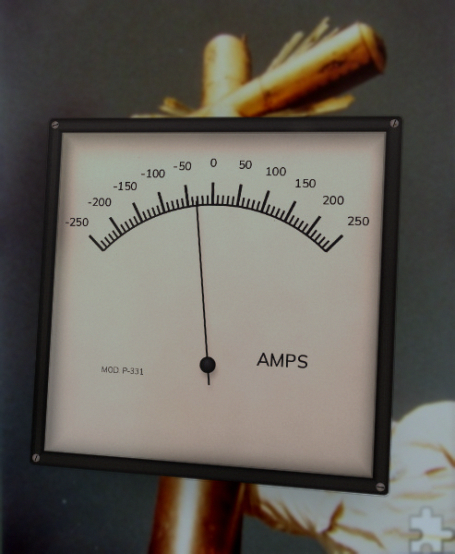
{"value": -30, "unit": "A"}
